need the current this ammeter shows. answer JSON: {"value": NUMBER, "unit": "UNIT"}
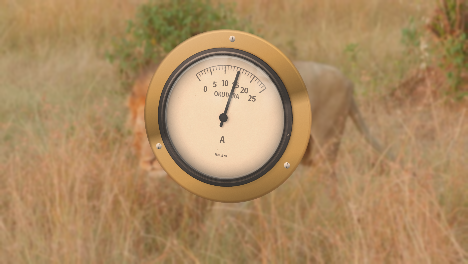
{"value": 15, "unit": "A"}
